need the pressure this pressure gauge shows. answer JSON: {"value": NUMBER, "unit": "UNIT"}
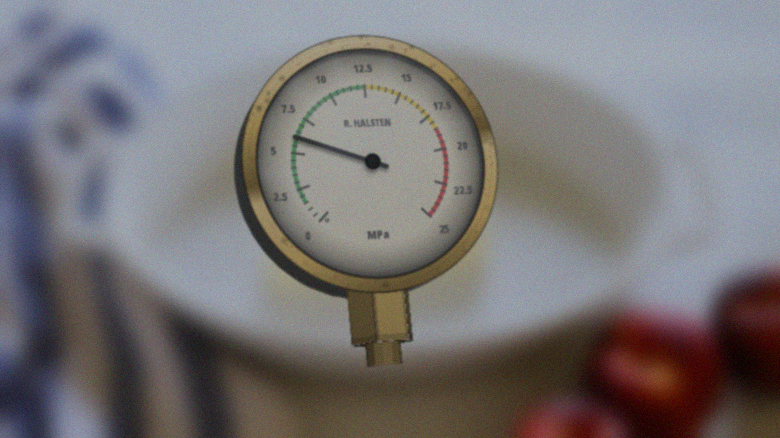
{"value": 6, "unit": "MPa"}
